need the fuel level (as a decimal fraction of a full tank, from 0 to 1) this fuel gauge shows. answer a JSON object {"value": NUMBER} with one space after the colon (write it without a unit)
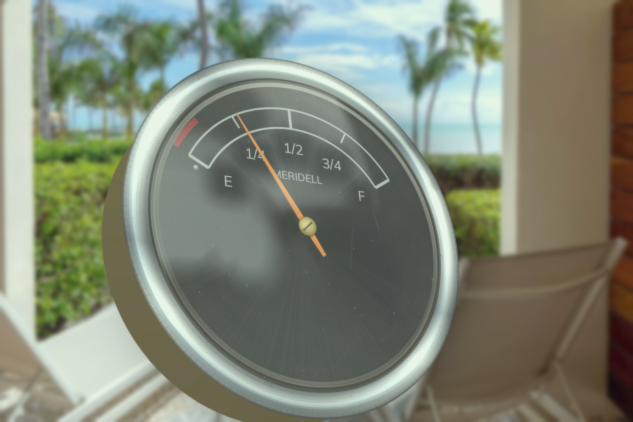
{"value": 0.25}
